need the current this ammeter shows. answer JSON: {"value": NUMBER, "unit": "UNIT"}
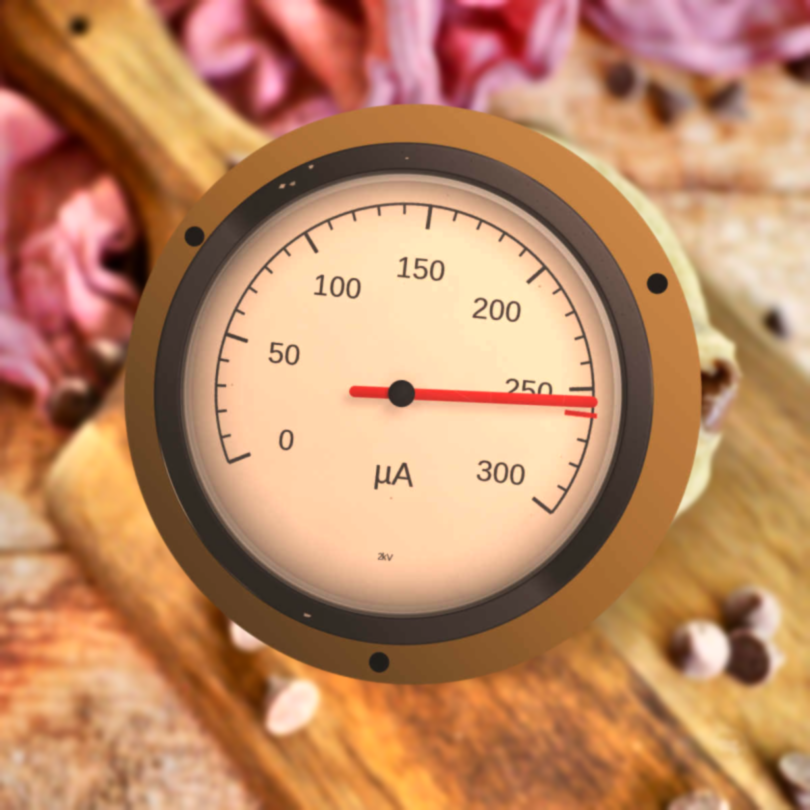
{"value": 255, "unit": "µA"}
